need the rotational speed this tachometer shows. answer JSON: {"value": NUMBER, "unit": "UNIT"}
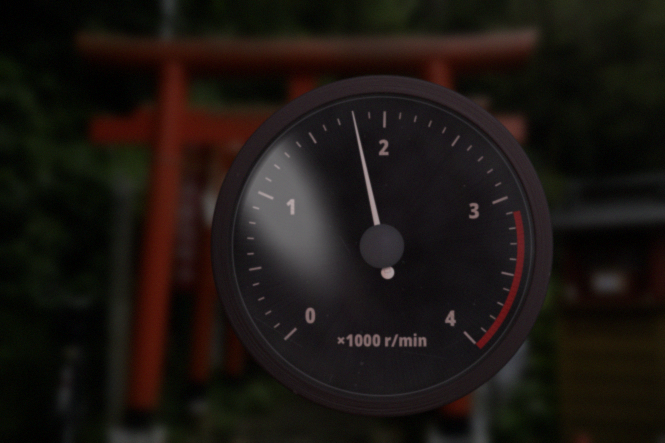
{"value": 1800, "unit": "rpm"}
